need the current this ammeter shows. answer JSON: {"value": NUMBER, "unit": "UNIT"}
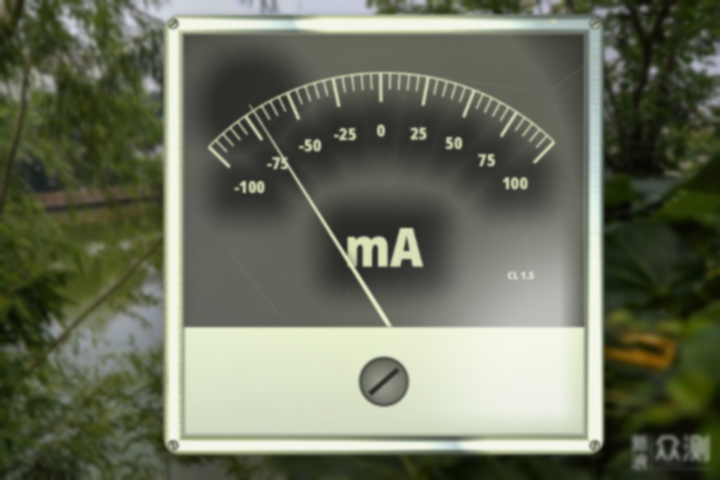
{"value": -70, "unit": "mA"}
